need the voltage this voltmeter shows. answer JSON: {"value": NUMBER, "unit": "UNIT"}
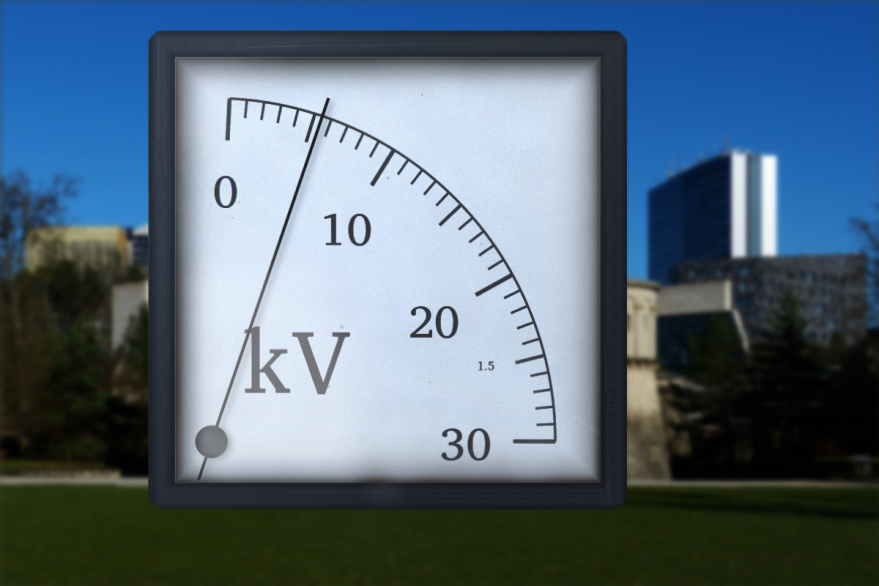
{"value": 5.5, "unit": "kV"}
